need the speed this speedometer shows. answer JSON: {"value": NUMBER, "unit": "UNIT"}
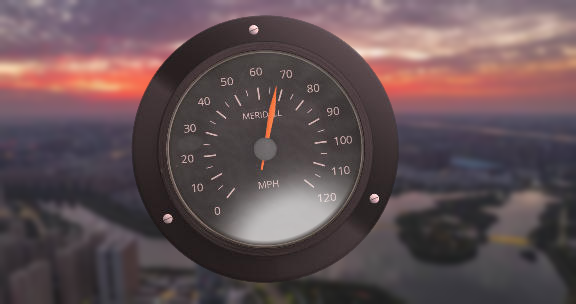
{"value": 67.5, "unit": "mph"}
